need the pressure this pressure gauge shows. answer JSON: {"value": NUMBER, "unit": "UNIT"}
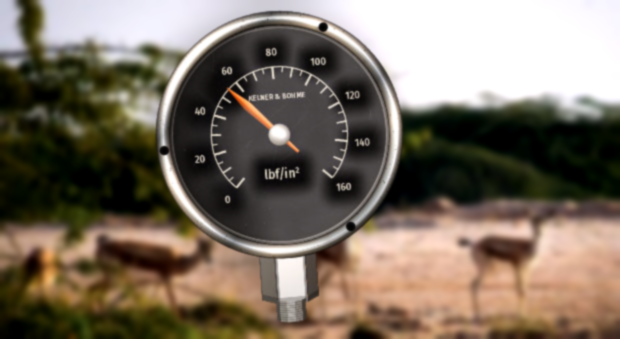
{"value": 55, "unit": "psi"}
